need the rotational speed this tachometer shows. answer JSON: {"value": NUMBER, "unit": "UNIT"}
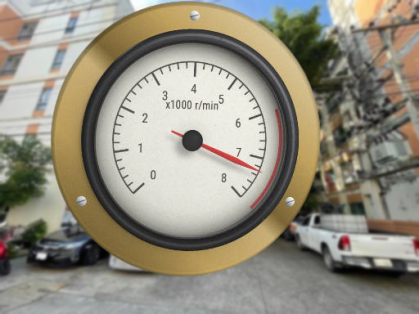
{"value": 7300, "unit": "rpm"}
